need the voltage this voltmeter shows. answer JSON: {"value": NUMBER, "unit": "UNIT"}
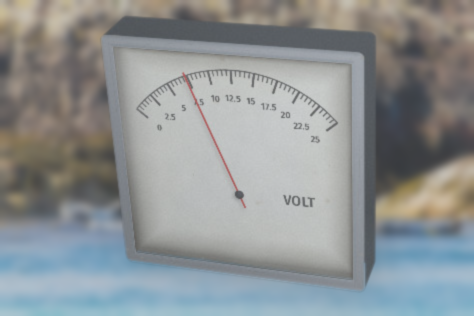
{"value": 7.5, "unit": "V"}
